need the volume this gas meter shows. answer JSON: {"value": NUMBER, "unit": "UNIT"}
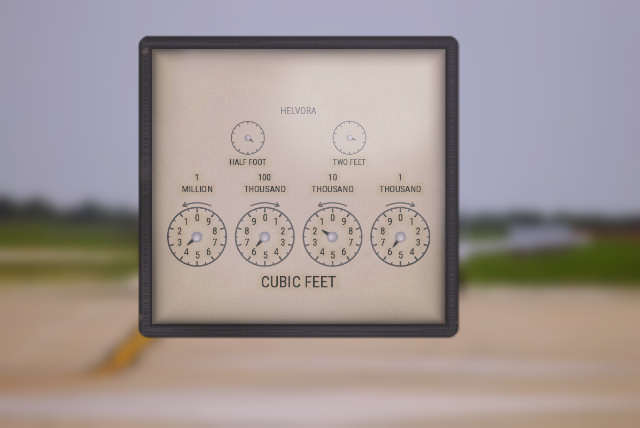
{"value": 361600, "unit": "ft³"}
